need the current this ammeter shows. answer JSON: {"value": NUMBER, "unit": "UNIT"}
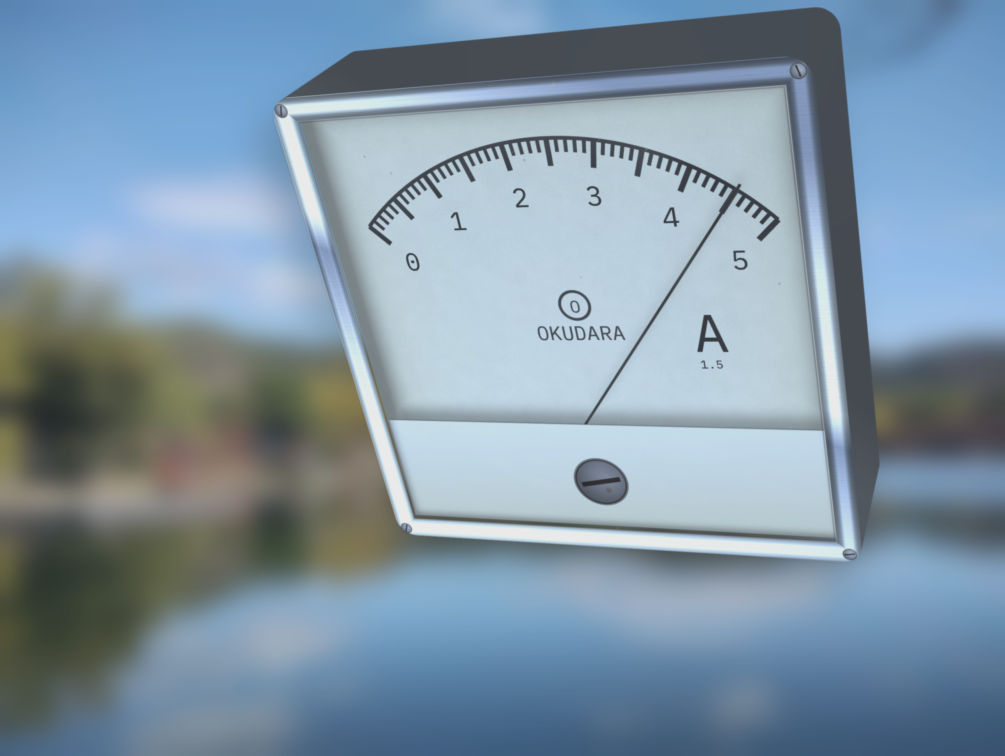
{"value": 4.5, "unit": "A"}
